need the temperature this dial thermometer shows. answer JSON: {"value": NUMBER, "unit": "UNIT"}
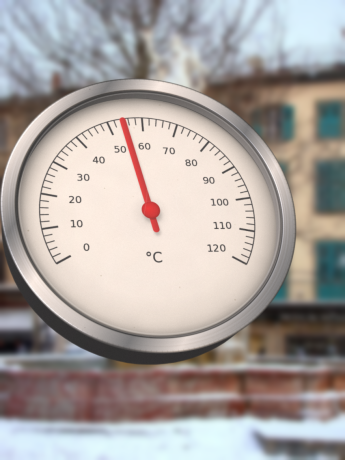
{"value": 54, "unit": "°C"}
